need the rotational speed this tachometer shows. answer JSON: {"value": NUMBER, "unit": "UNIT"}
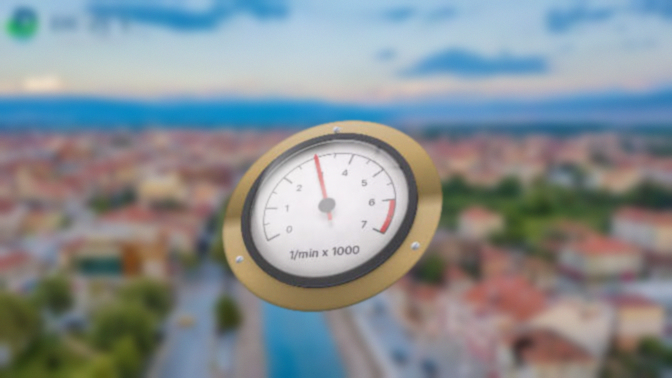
{"value": 3000, "unit": "rpm"}
